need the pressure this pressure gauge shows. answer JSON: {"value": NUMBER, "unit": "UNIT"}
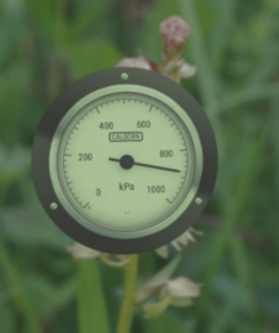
{"value": 880, "unit": "kPa"}
